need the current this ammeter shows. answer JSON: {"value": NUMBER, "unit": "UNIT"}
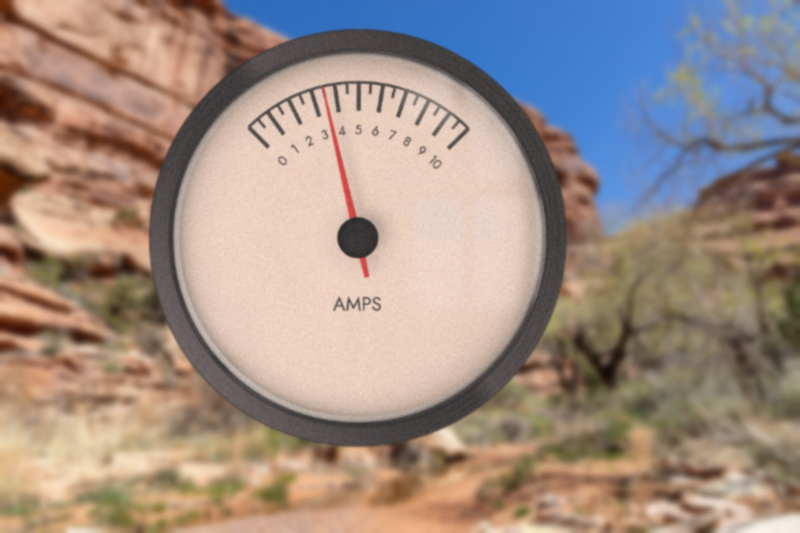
{"value": 3.5, "unit": "A"}
